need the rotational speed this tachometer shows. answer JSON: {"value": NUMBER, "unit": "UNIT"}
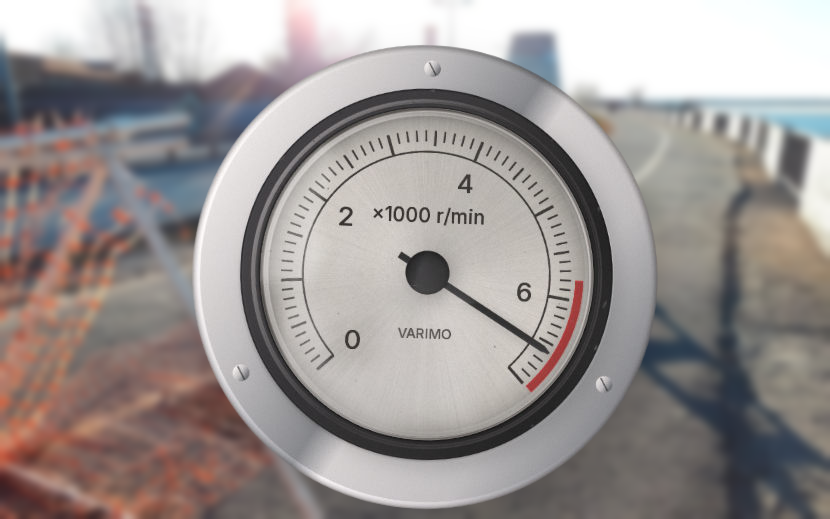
{"value": 6600, "unit": "rpm"}
